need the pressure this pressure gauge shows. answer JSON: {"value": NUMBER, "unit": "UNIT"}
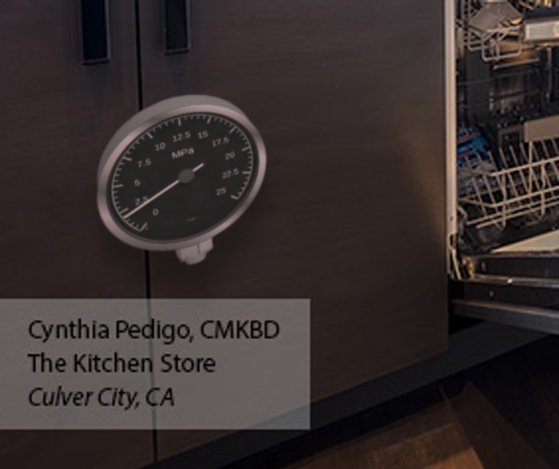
{"value": 2, "unit": "MPa"}
